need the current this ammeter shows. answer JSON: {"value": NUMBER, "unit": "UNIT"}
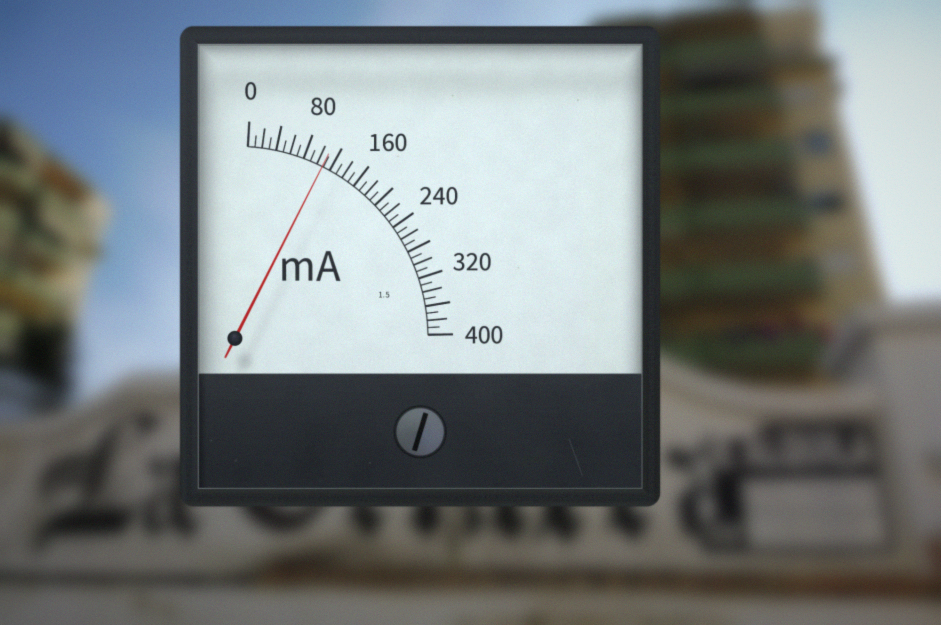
{"value": 110, "unit": "mA"}
